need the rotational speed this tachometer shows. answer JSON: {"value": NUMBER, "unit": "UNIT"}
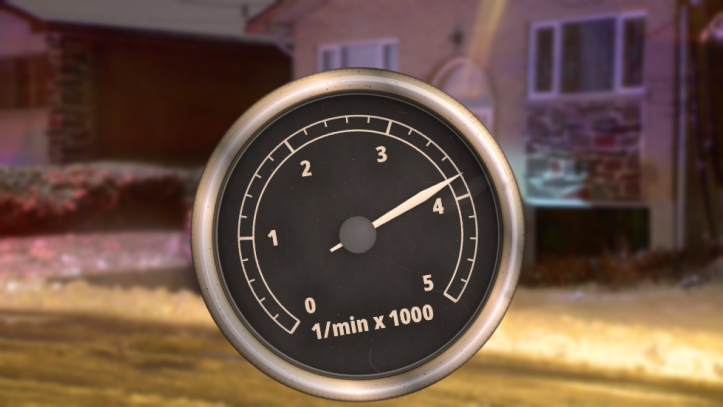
{"value": 3800, "unit": "rpm"}
